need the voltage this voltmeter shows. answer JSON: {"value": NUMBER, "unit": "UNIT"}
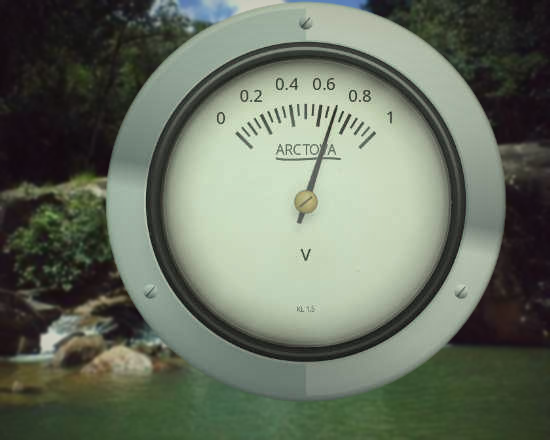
{"value": 0.7, "unit": "V"}
